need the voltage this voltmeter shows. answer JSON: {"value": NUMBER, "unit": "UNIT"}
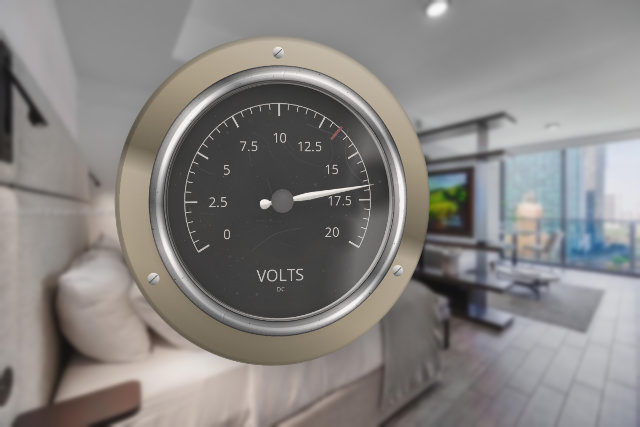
{"value": 16.75, "unit": "V"}
